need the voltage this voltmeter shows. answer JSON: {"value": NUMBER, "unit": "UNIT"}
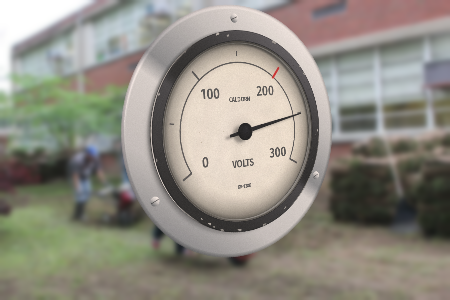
{"value": 250, "unit": "V"}
